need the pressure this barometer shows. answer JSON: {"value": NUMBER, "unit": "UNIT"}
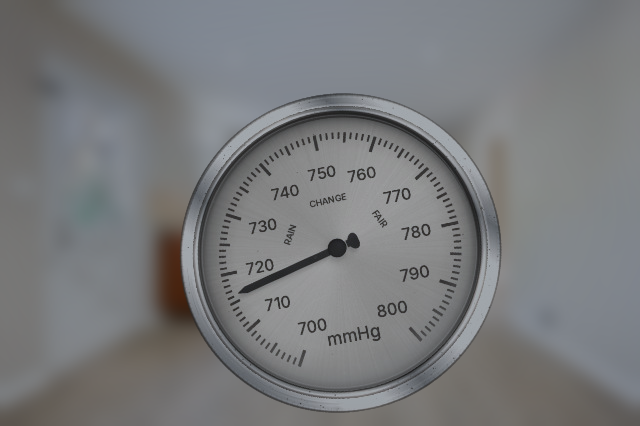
{"value": 716, "unit": "mmHg"}
